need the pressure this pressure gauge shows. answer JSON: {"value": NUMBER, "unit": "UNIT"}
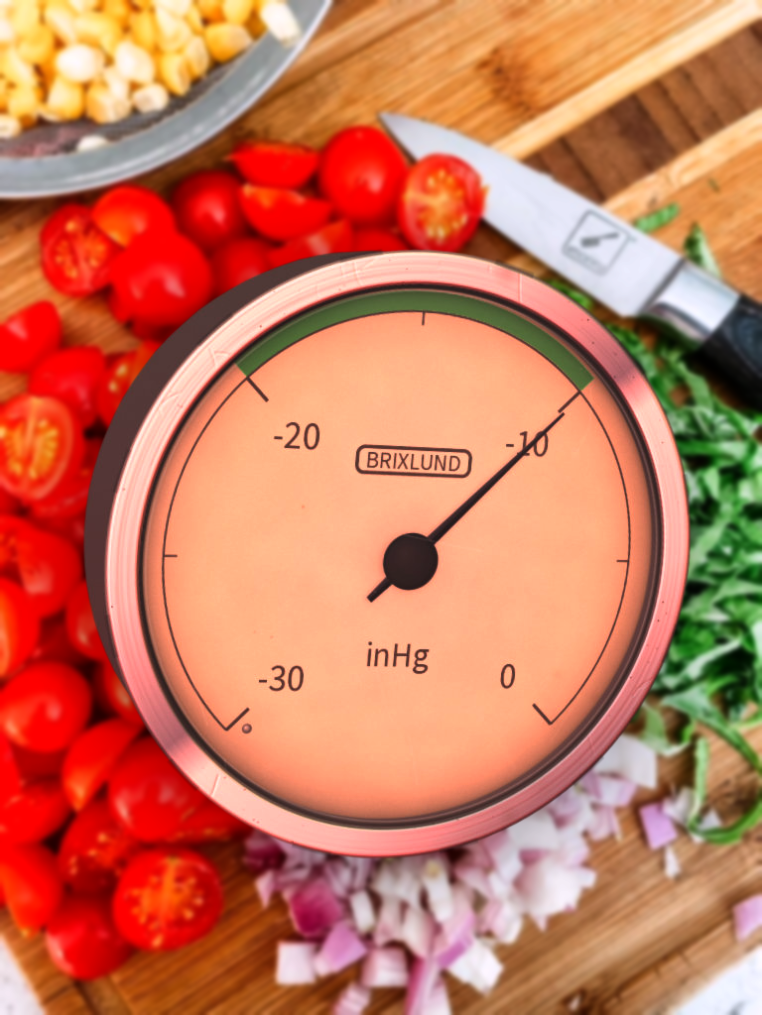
{"value": -10, "unit": "inHg"}
